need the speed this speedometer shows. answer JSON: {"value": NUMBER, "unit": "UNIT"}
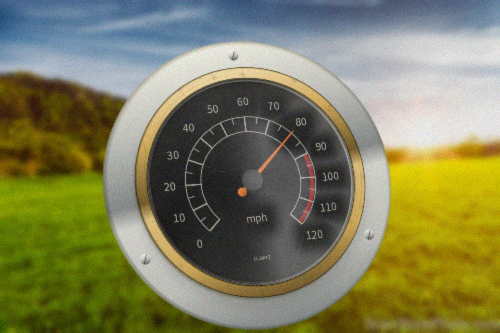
{"value": 80, "unit": "mph"}
